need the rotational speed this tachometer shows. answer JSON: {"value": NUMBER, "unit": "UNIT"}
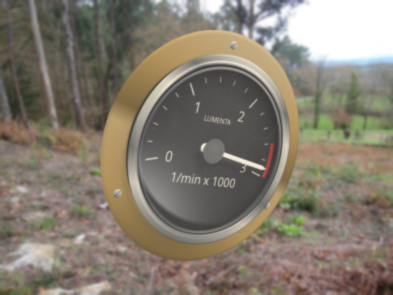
{"value": 2900, "unit": "rpm"}
